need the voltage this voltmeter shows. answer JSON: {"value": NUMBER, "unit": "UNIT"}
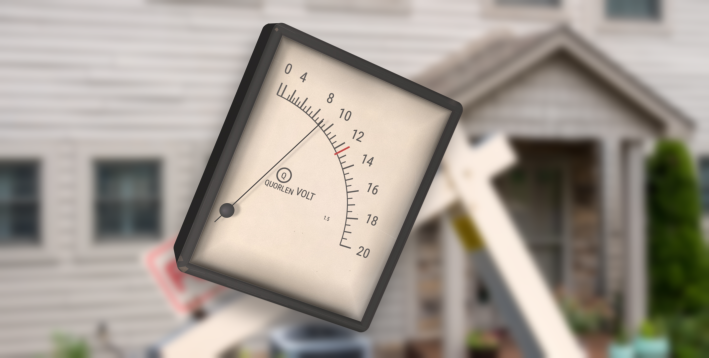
{"value": 9, "unit": "V"}
